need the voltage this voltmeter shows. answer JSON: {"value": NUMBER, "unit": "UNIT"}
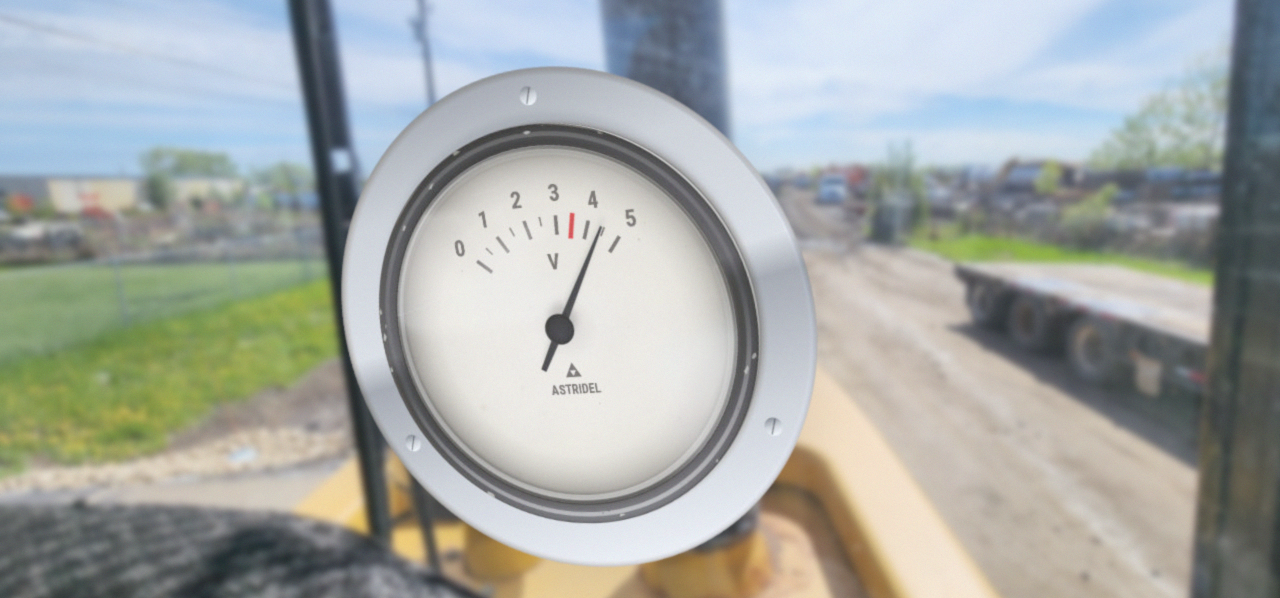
{"value": 4.5, "unit": "V"}
